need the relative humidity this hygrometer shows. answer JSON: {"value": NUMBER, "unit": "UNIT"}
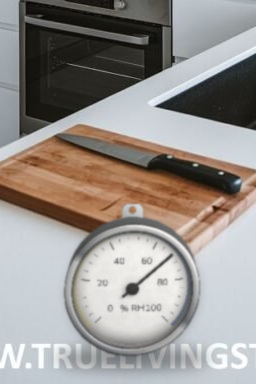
{"value": 68, "unit": "%"}
